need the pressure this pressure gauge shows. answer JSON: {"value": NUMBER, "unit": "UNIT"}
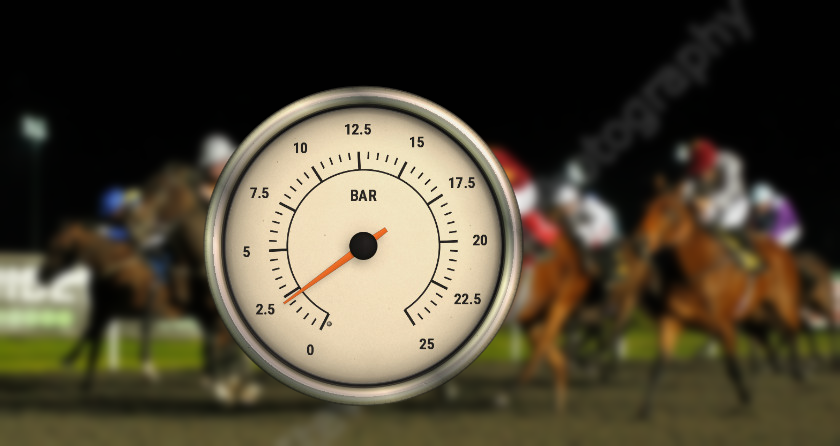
{"value": 2.25, "unit": "bar"}
